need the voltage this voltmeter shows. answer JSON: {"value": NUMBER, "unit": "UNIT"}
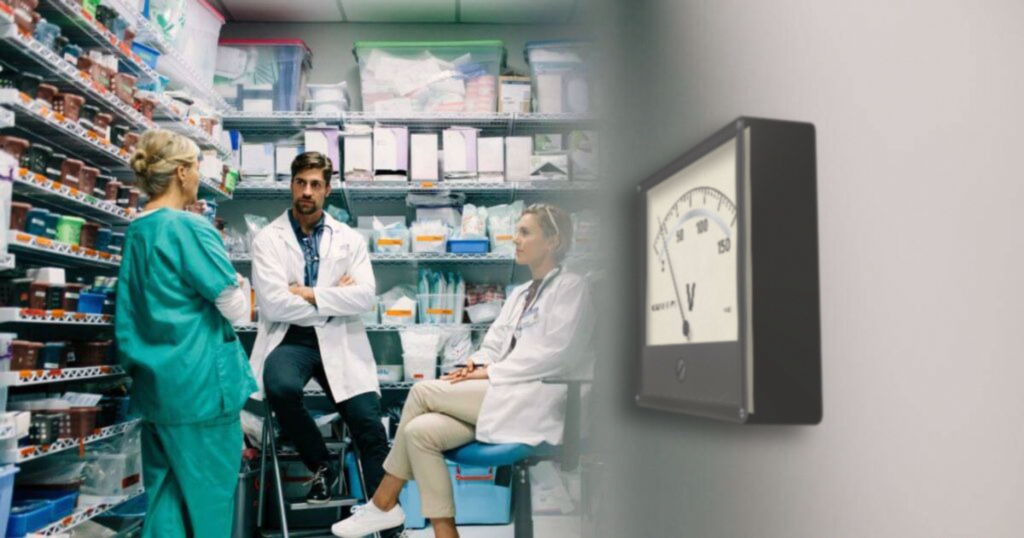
{"value": 25, "unit": "V"}
